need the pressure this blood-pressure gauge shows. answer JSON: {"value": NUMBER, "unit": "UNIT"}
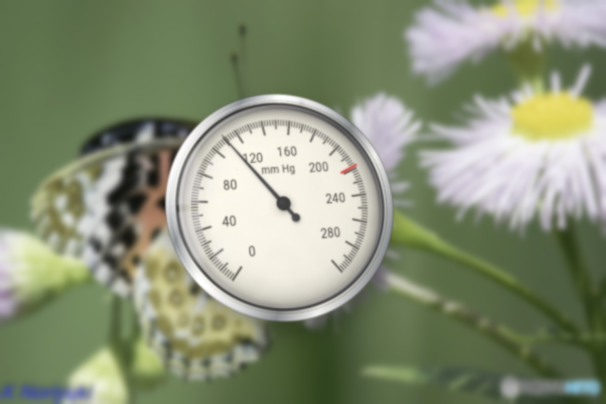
{"value": 110, "unit": "mmHg"}
